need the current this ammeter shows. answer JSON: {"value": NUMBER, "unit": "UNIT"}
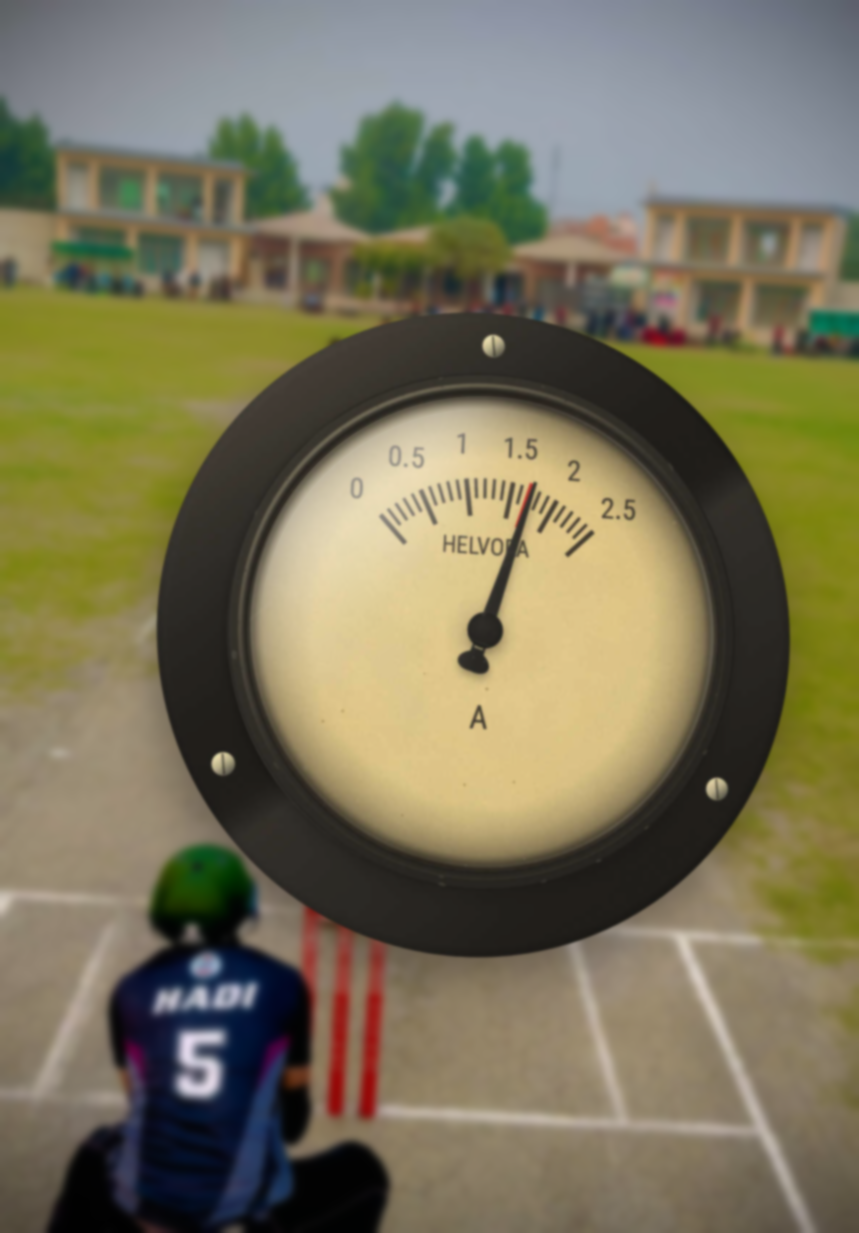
{"value": 1.7, "unit": "A"}
